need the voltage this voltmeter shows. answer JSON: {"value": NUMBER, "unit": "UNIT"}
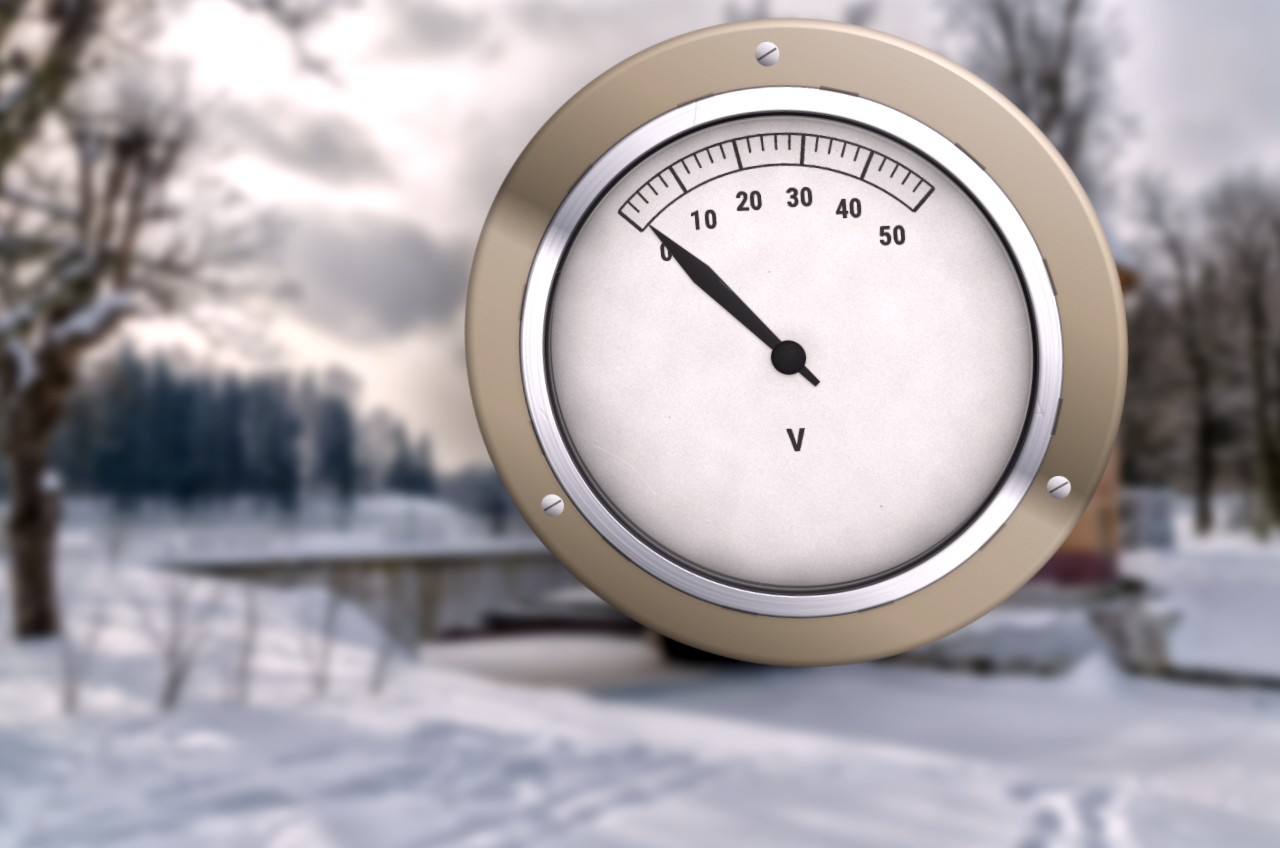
{"value": 2, "unit": "V"}
